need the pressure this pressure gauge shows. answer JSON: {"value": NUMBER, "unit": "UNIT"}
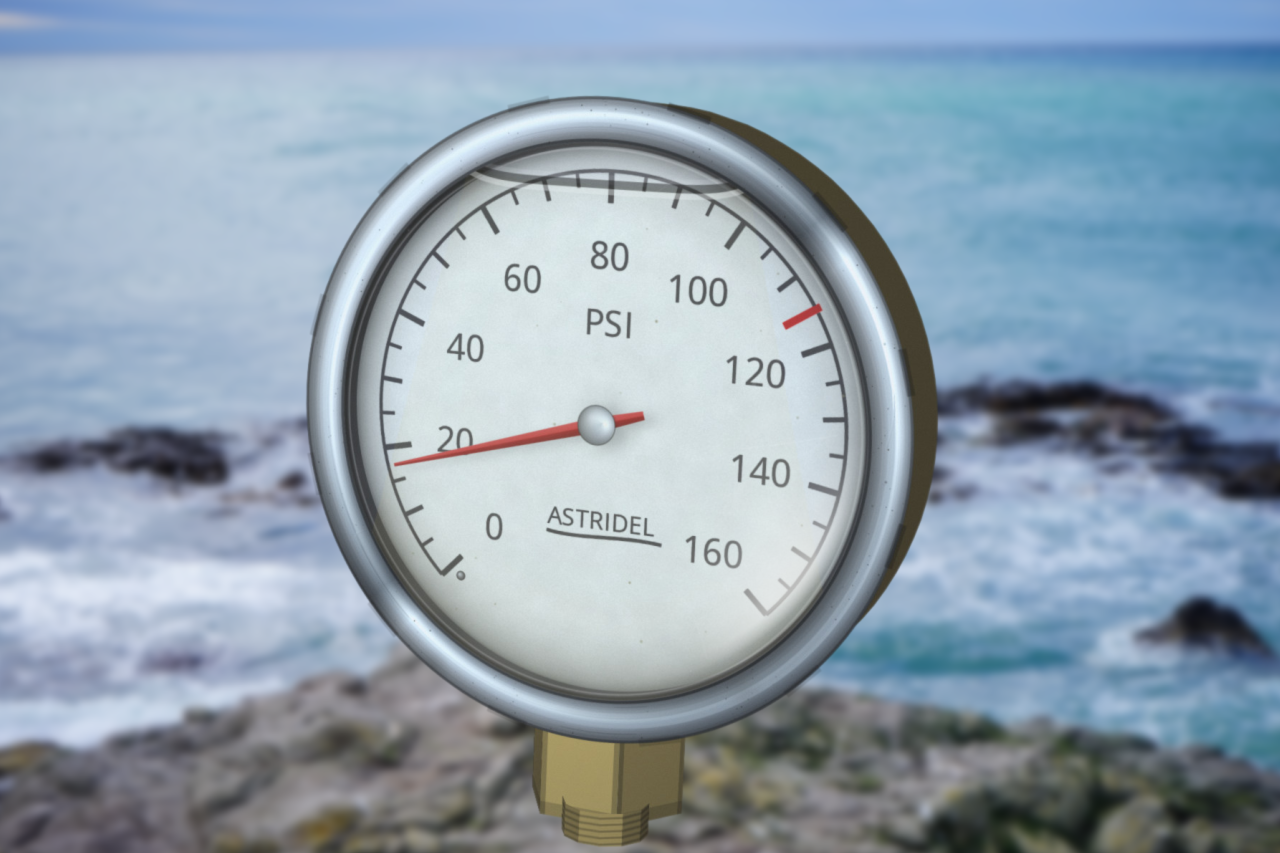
{"value": 17.5, "unit": "psi"}
